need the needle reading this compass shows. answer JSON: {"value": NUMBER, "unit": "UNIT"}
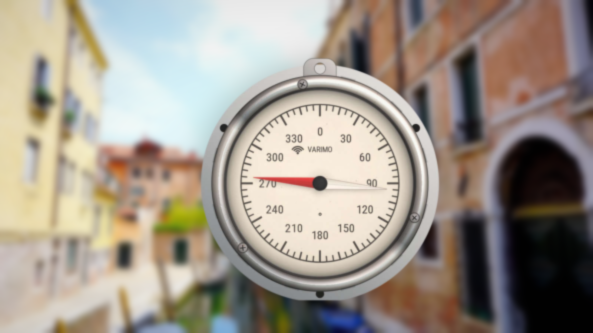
{"value": 275, "unit": "°"}
